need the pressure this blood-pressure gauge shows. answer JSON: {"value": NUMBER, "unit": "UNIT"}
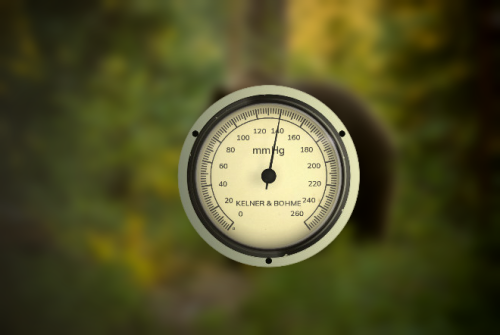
{"value": 140, "unit": "mmHg"}
